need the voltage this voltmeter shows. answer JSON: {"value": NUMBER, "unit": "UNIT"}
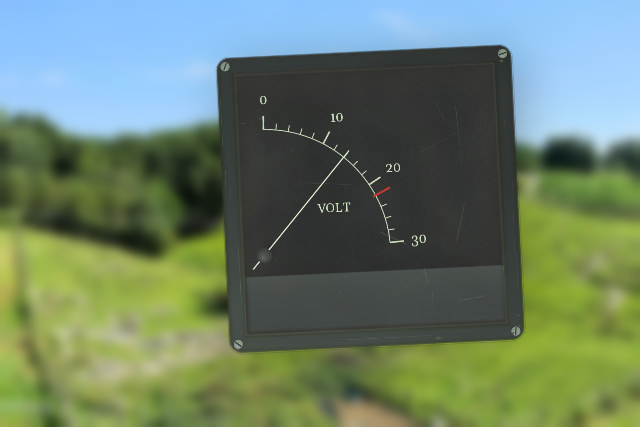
{"value": 14, "unit": "V"}
